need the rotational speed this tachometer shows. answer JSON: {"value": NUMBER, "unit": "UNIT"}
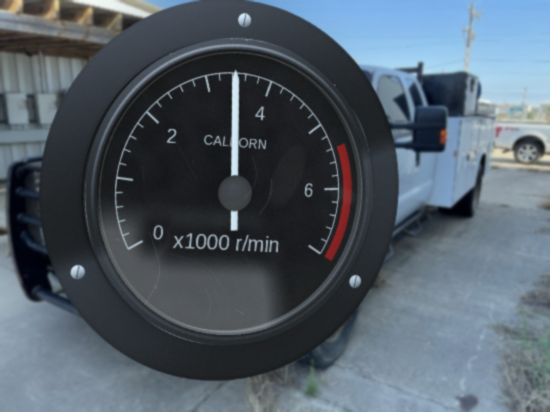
{"value": 3400, "unit": "rpm"}
